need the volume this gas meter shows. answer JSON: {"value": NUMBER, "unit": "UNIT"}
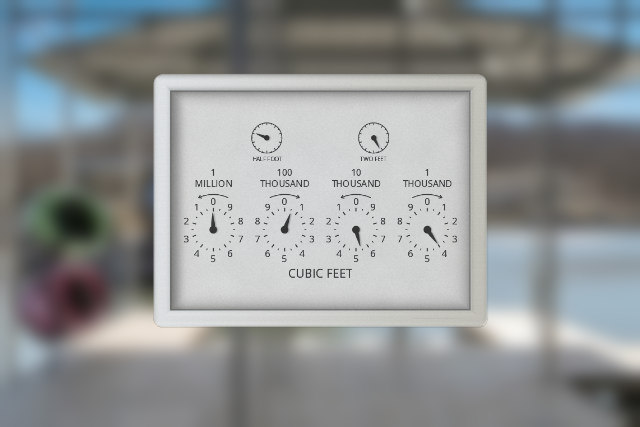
{"value": 5400, "unit": "ft³"}
